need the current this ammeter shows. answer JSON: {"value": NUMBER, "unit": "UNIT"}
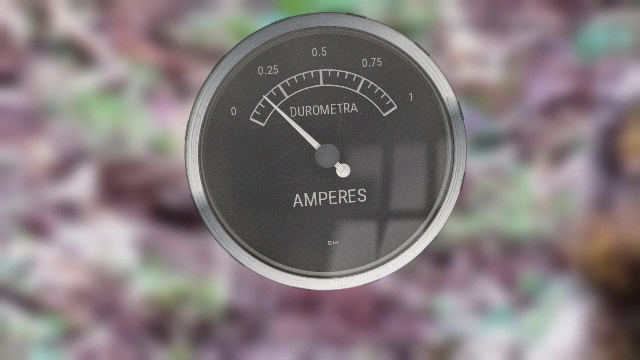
{"value": 0.15, "unit": "A"}
